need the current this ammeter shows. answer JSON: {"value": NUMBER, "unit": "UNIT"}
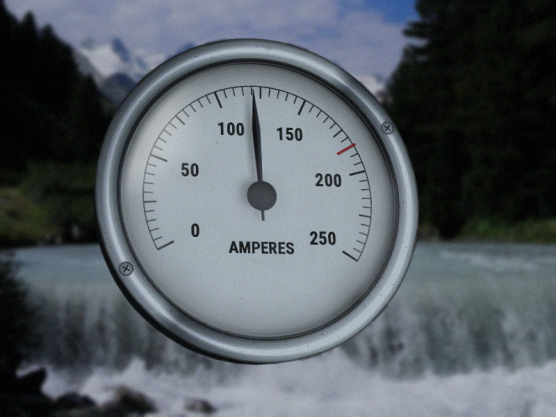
{"value": 120, "unit": "A"}
